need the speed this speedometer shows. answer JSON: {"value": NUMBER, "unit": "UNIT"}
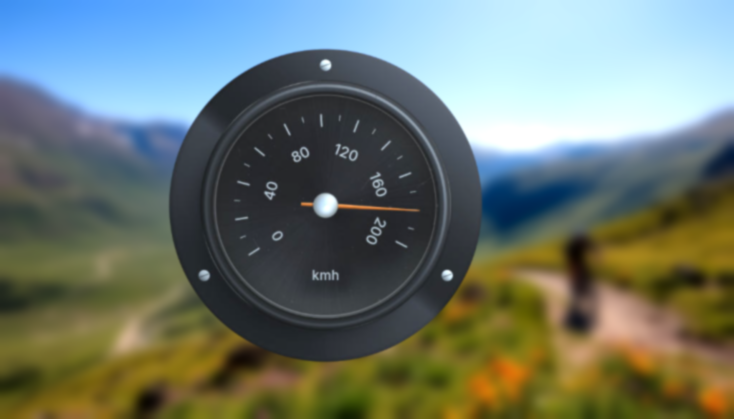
{"value": 180, "unit": "km/h"}
